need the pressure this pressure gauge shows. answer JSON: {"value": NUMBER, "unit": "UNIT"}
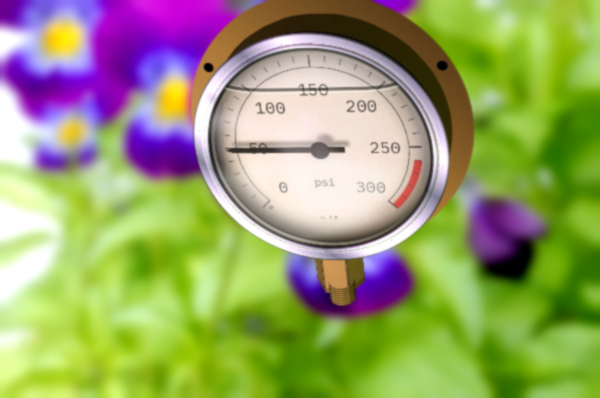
{"value": 50, "unit": "psi"}
